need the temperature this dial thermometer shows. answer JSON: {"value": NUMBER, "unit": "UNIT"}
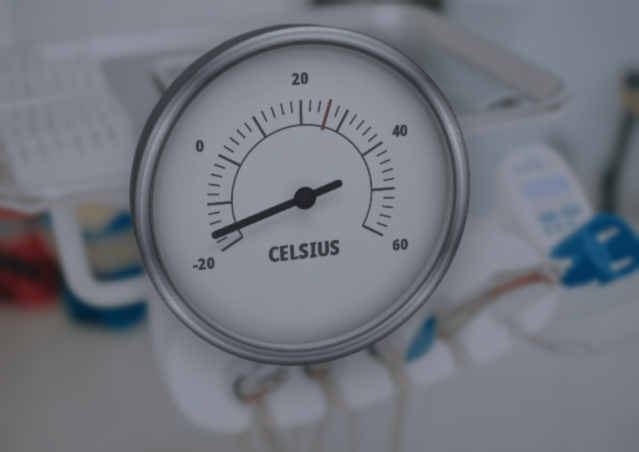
{"value": -16, "unit": "°C"}
